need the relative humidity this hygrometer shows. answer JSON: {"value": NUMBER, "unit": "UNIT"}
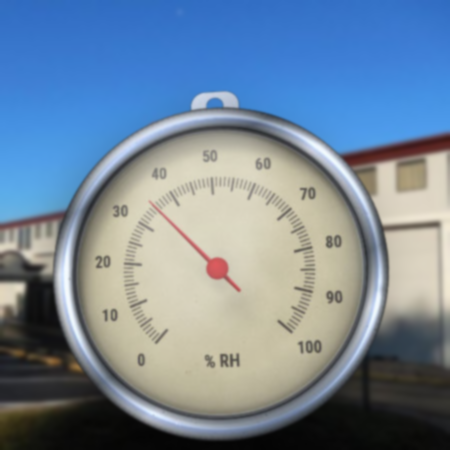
{"value": 35, "unit": "%"}
